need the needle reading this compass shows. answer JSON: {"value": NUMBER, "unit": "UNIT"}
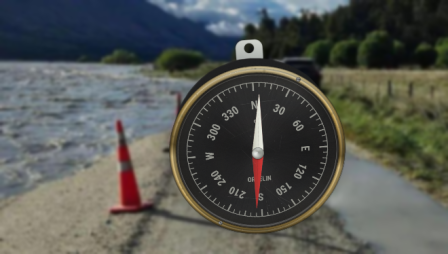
{"value": 185, "unit": "°"}
